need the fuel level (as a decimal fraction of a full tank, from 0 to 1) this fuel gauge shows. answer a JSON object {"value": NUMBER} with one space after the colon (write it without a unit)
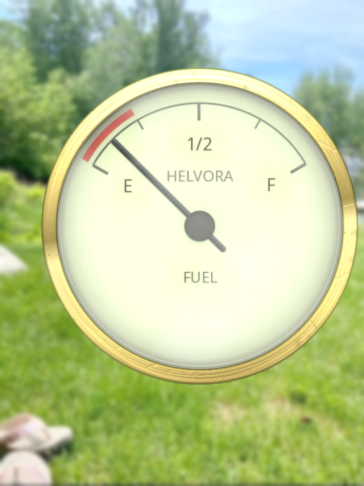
{"value": 0.125}
